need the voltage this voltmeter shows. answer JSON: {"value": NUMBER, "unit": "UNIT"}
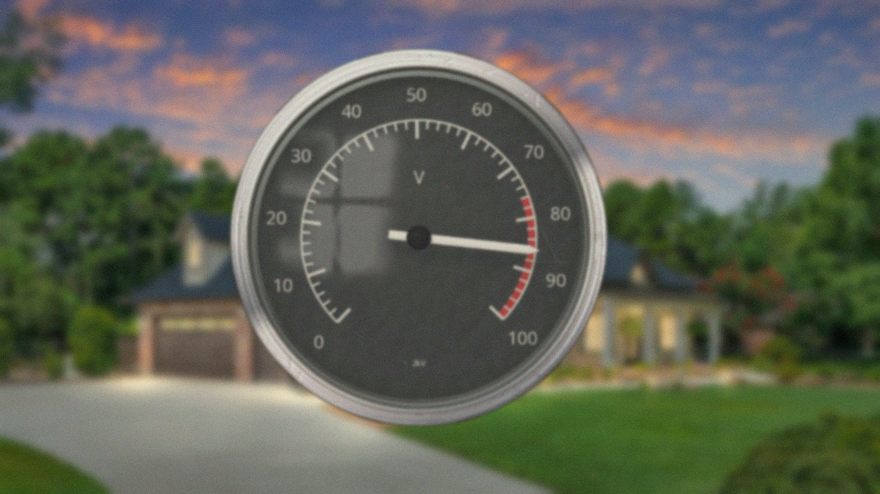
{"value": 86, "unit": "V"}
